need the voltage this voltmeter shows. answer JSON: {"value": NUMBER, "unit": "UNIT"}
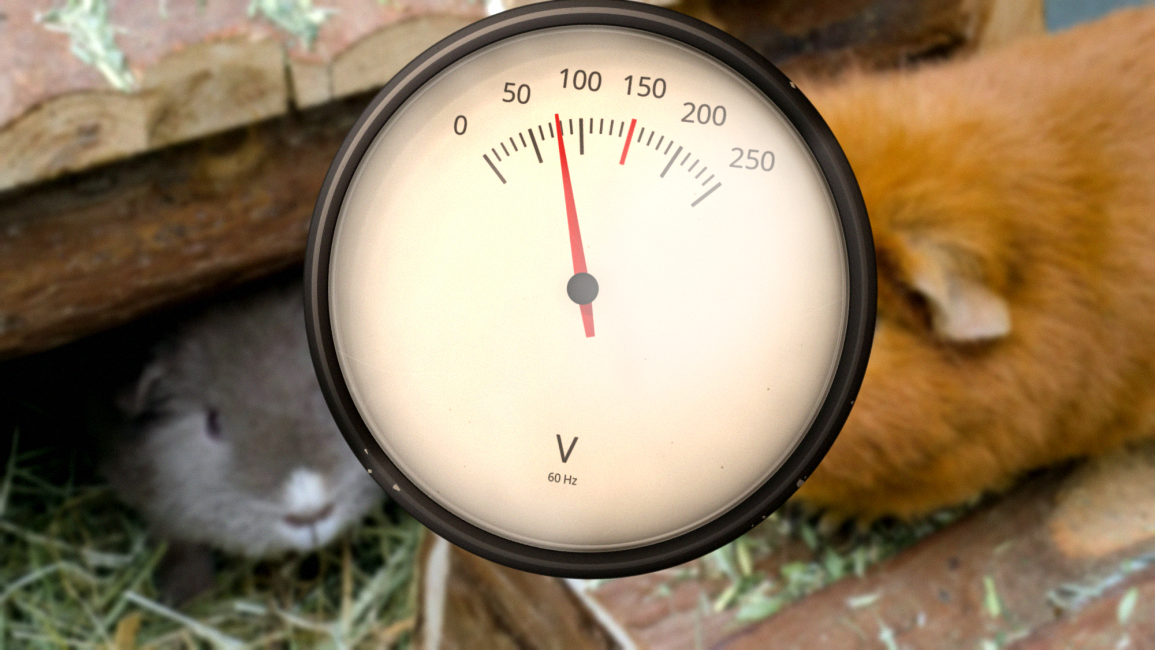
{"value": 80, "unit": "V"}
